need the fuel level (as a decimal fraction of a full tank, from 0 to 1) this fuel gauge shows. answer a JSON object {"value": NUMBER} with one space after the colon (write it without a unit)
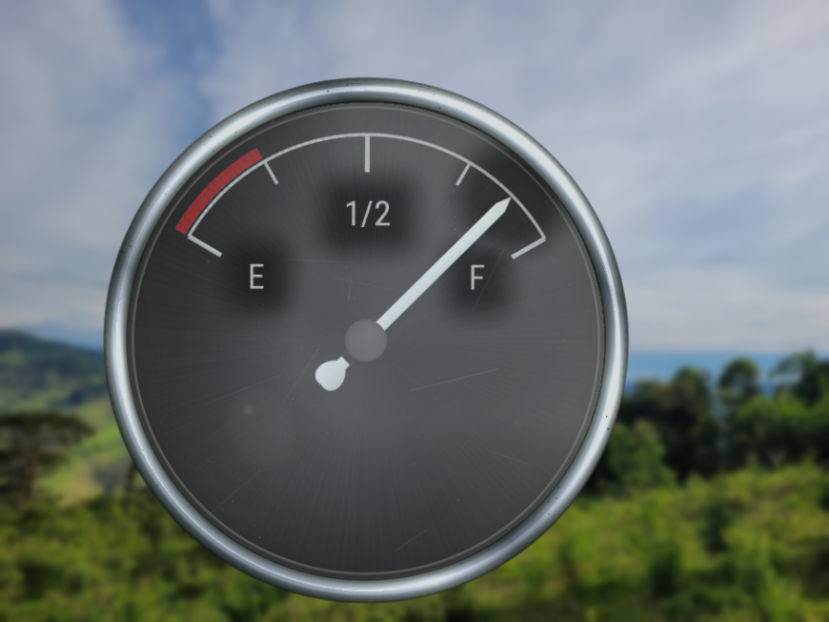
{"value": 0.875}
